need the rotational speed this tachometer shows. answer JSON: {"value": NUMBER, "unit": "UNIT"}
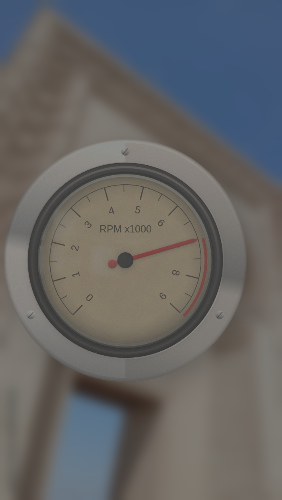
{"value": 7000, "unit": "rpm"}
